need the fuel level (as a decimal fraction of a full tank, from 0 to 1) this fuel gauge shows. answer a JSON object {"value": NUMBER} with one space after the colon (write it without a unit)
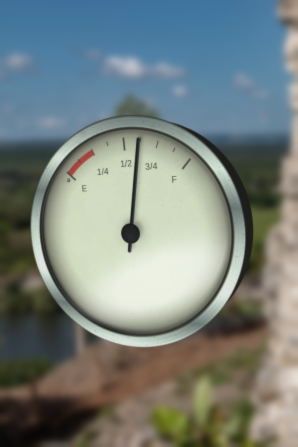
{"value": 0.625}
